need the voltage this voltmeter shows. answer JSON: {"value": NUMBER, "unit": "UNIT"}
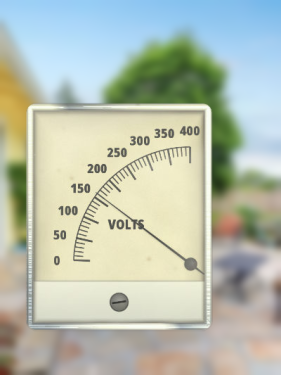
{"value": 160, "unit": "V"}
